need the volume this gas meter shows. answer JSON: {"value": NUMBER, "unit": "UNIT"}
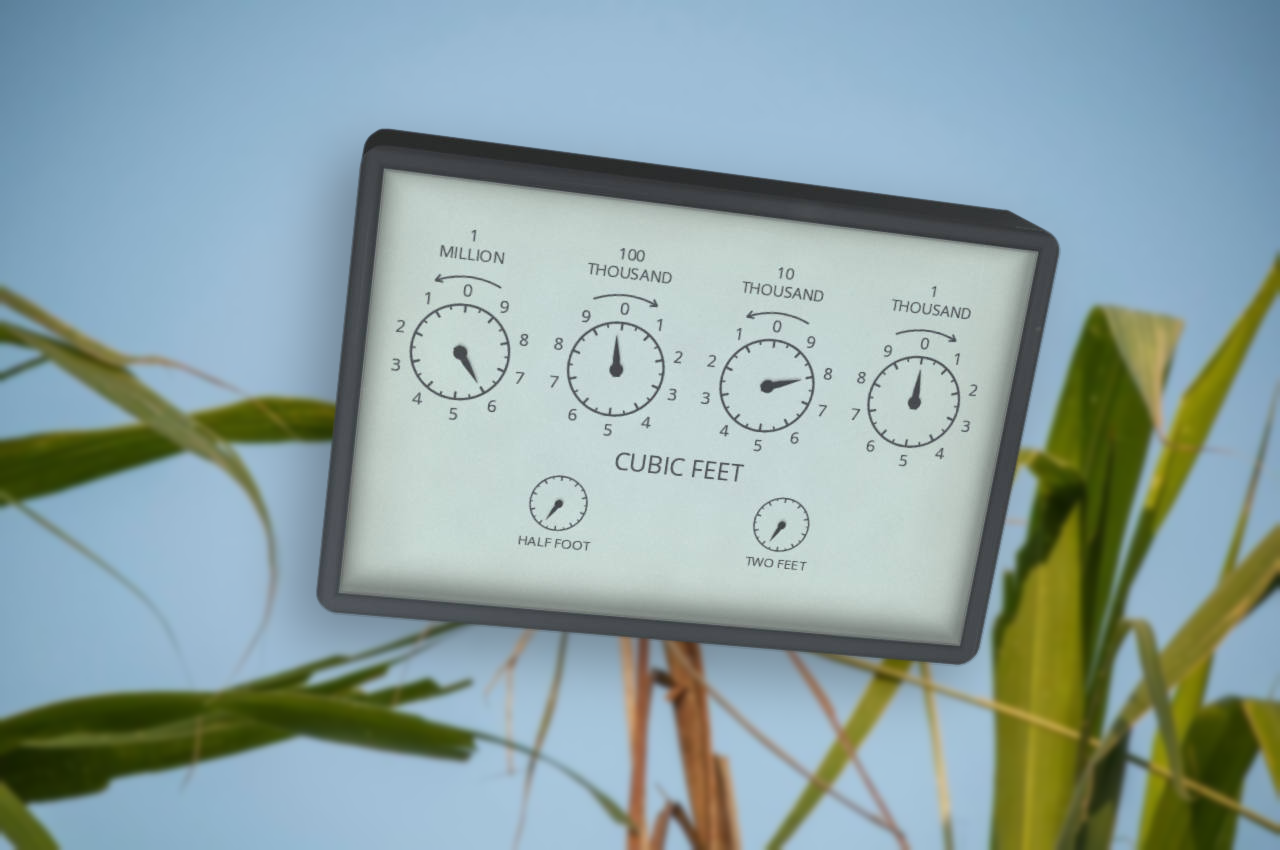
{"value": 598000, "unit": "ft³"}
